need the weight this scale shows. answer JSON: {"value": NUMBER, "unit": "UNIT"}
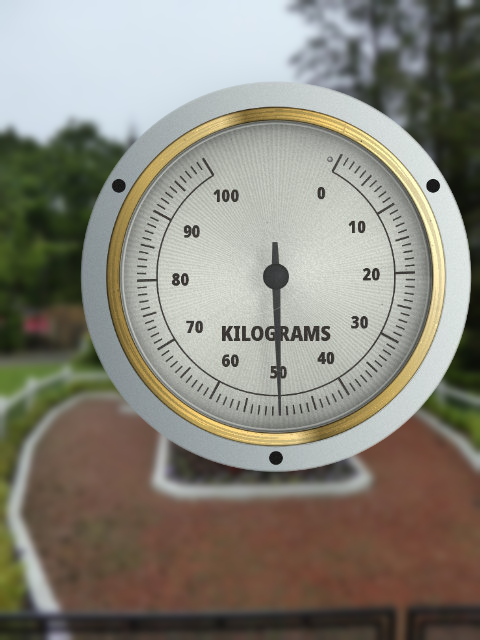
{"value": 50, "unit": "kg"}
